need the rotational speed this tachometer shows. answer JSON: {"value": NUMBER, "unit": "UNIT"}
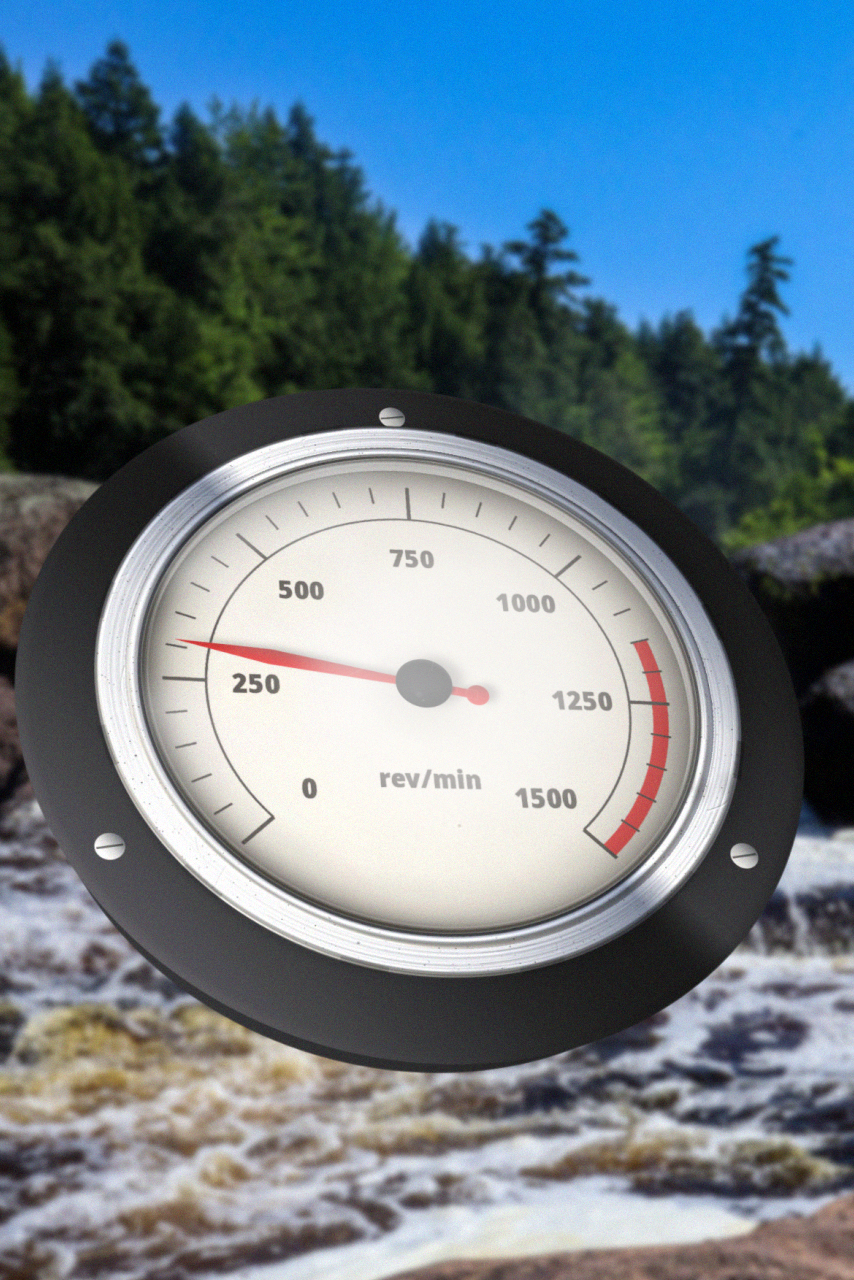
{"value": 300, "unit": "rpm"}
